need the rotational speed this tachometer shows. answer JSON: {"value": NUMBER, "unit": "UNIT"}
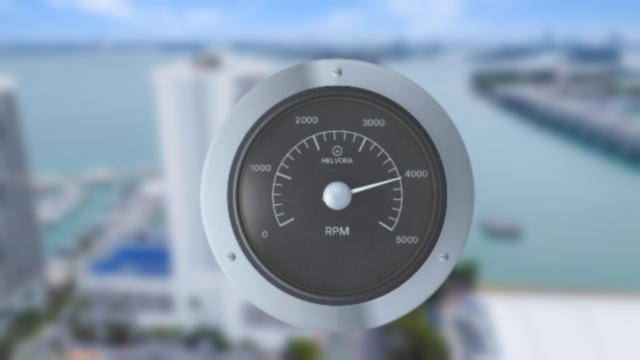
{"value": 4000, "unit": "rpm"}
